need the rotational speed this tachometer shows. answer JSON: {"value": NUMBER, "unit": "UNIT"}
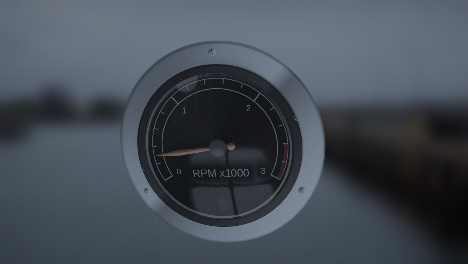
{"value": 300, "unit": "rpm"}
